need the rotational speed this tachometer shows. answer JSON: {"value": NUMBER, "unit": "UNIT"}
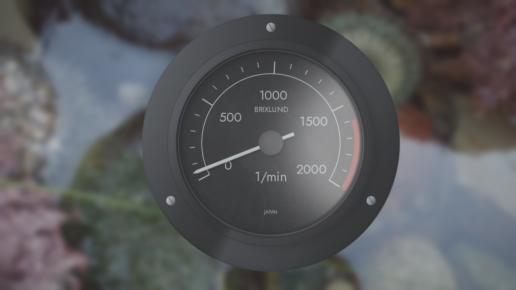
{"value": 50, "unit": "rpm"}
